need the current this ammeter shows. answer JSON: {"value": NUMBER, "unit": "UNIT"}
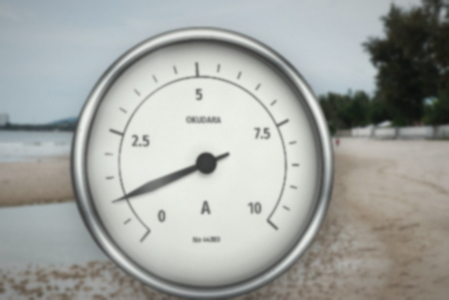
{"value": 1, "unit": "A"}
